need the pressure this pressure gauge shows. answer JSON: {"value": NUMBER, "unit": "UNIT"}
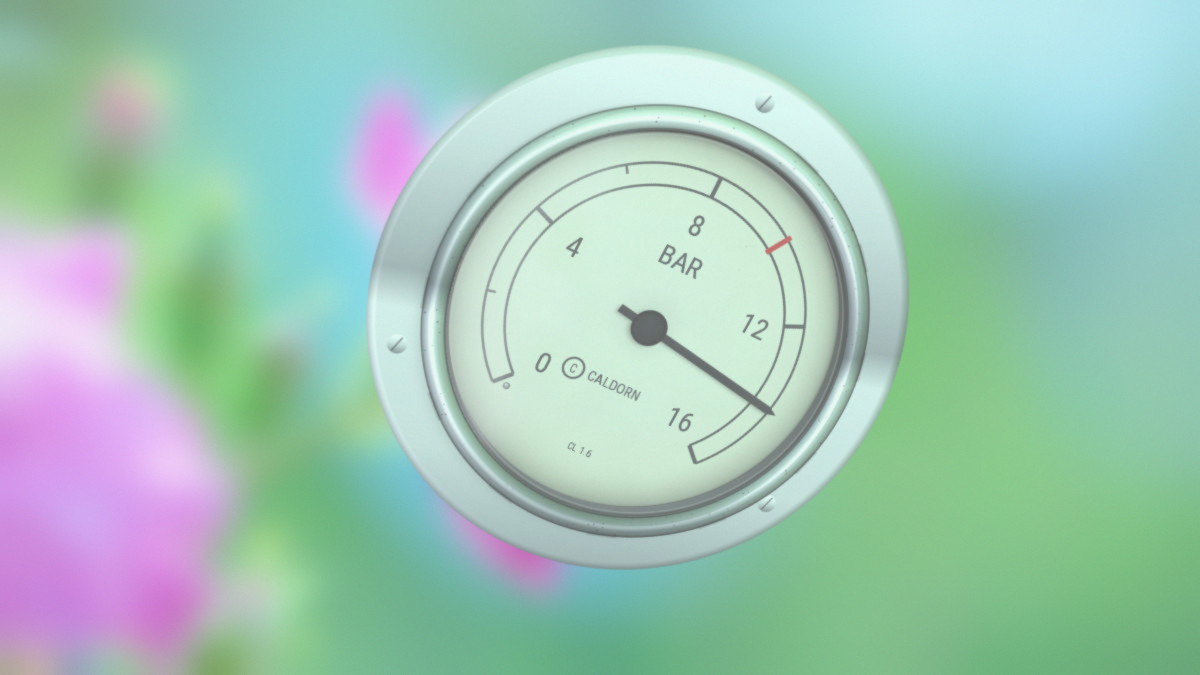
{"value": 14, "unit": "bar"}
